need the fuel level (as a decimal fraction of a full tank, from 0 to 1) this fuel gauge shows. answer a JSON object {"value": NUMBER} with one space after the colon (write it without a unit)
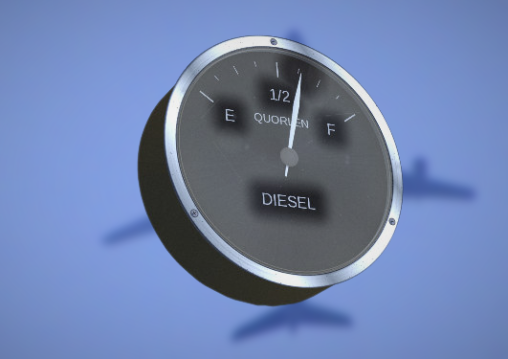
{"value": 0.625}
